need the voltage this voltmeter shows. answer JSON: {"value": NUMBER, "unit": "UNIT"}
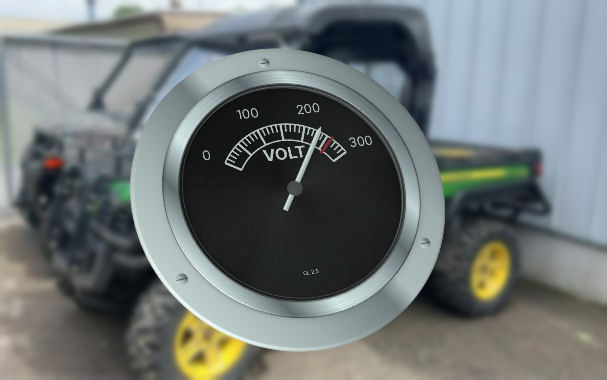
{"value": 230, "unit": "V"}
